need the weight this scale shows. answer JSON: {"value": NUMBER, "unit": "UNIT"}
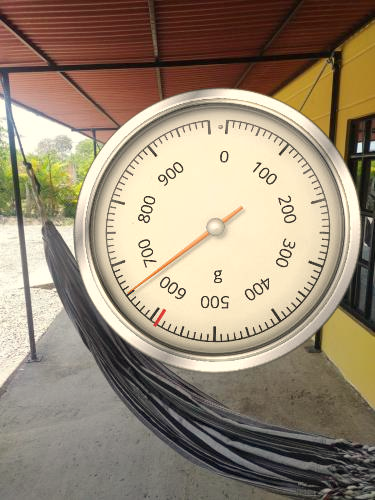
{"value": 650, "unit": "g"}
